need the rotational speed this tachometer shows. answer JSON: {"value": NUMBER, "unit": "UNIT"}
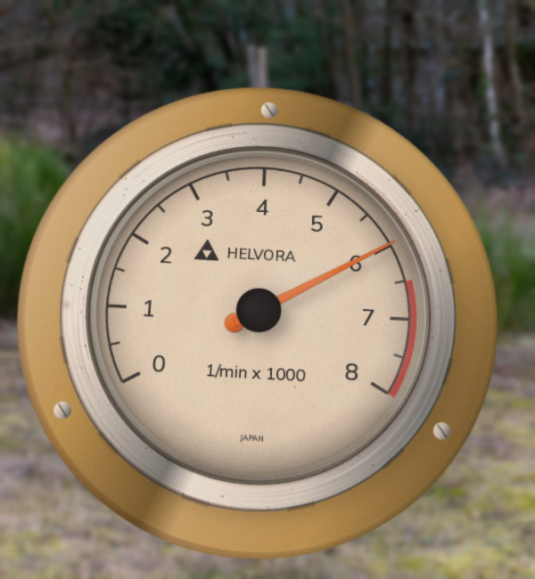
{"value": 6000, "unit": "rpm"}
